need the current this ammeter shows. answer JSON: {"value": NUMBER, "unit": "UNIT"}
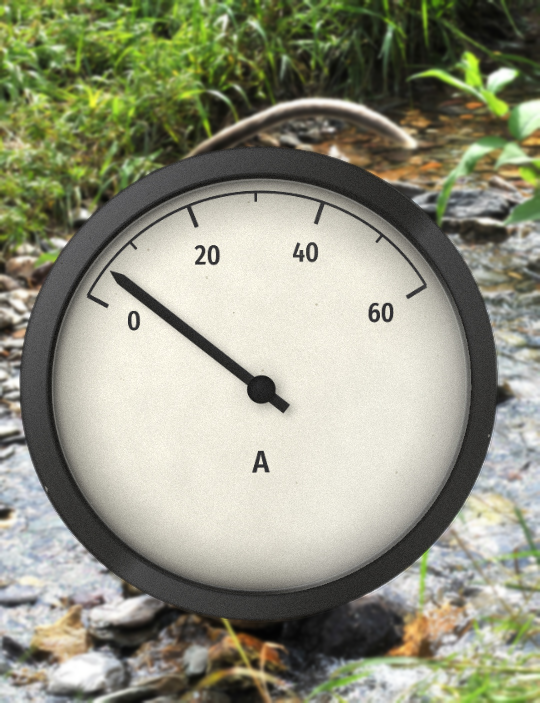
{"value": 5, "unit": "A"}
